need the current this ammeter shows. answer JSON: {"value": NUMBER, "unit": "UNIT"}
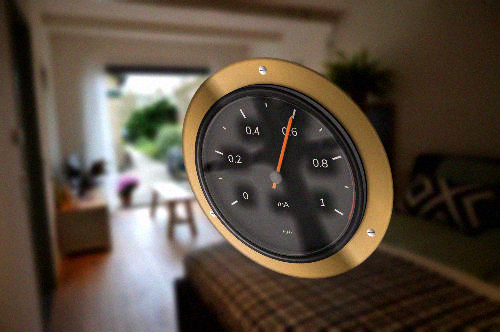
{"value": 0.6, "unit": "mA"}
